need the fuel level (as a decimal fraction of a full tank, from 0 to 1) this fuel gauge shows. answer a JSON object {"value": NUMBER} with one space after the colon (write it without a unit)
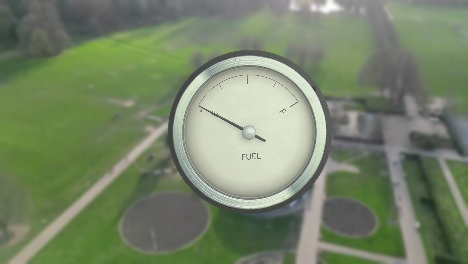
{"value": 0}
